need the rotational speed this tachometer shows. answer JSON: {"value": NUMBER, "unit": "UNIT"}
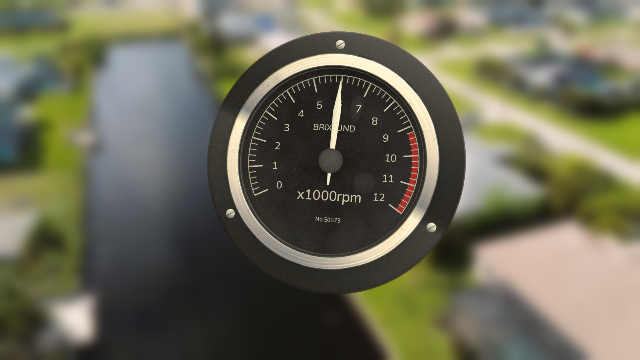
{"value": 6000, "unit": "rpm"}
